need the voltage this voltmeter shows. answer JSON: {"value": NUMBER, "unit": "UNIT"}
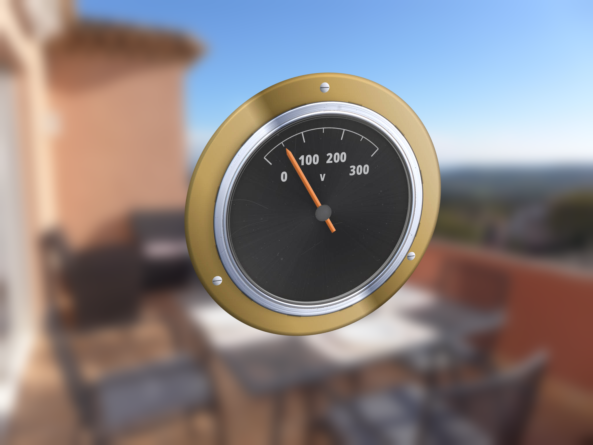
{"value": 50, "unit": "V"}
